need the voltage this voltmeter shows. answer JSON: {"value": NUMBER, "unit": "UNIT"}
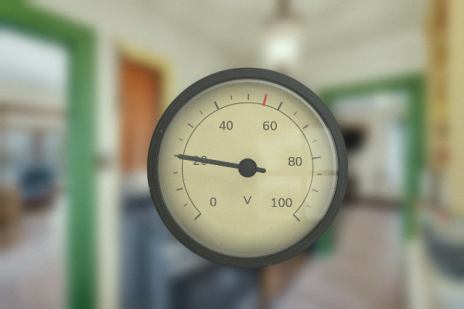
{"value": 20, "unit": "V"}
